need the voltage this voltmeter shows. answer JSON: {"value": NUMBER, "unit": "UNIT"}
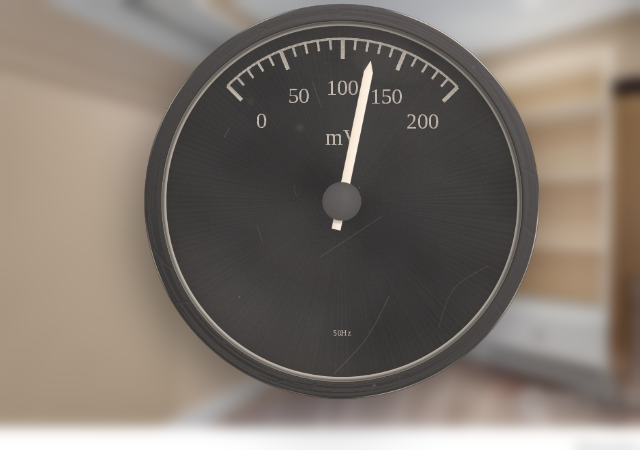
{"value": 125, "unit": "mV"}
